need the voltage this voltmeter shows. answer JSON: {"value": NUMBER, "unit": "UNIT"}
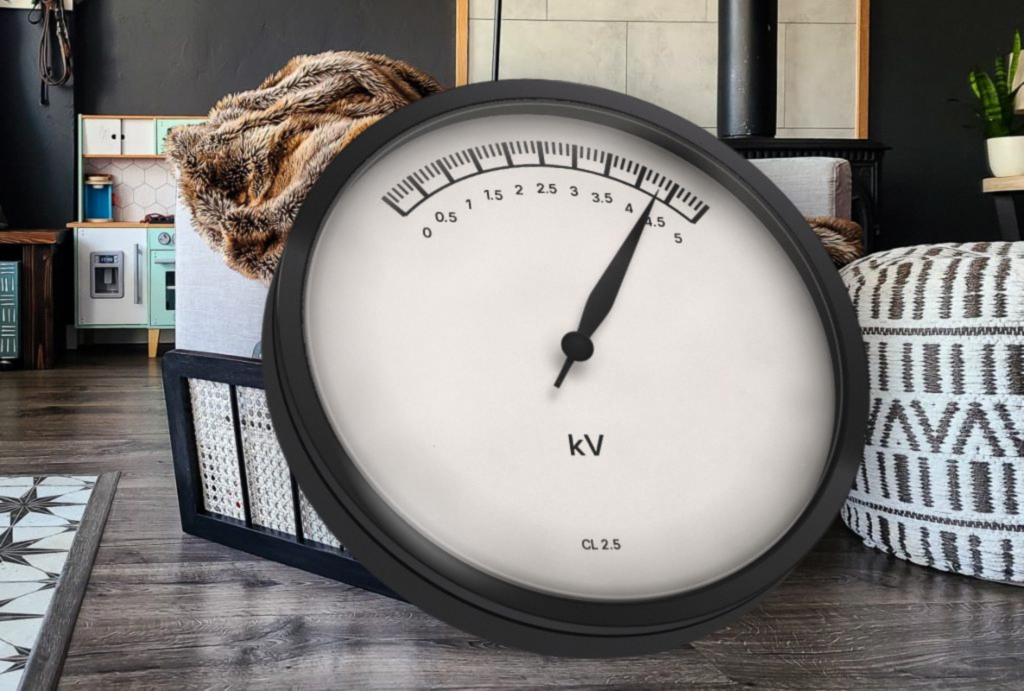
{"value": 4.3, "unit": "kV"}
